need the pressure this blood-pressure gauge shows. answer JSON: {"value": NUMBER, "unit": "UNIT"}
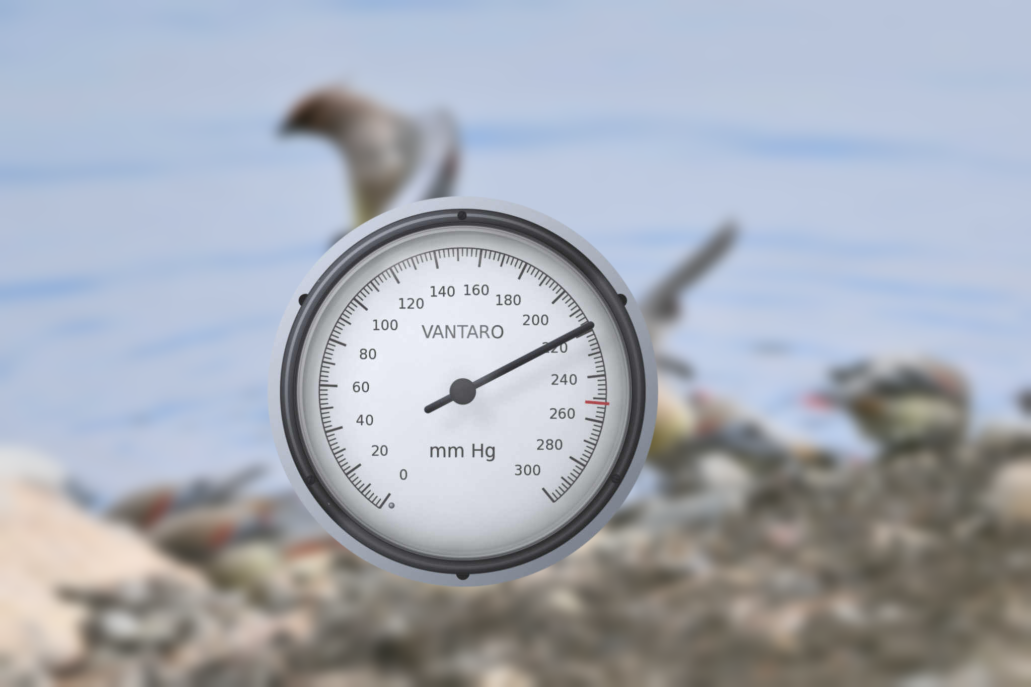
{"value": 218, "unit": "mmHg"}
